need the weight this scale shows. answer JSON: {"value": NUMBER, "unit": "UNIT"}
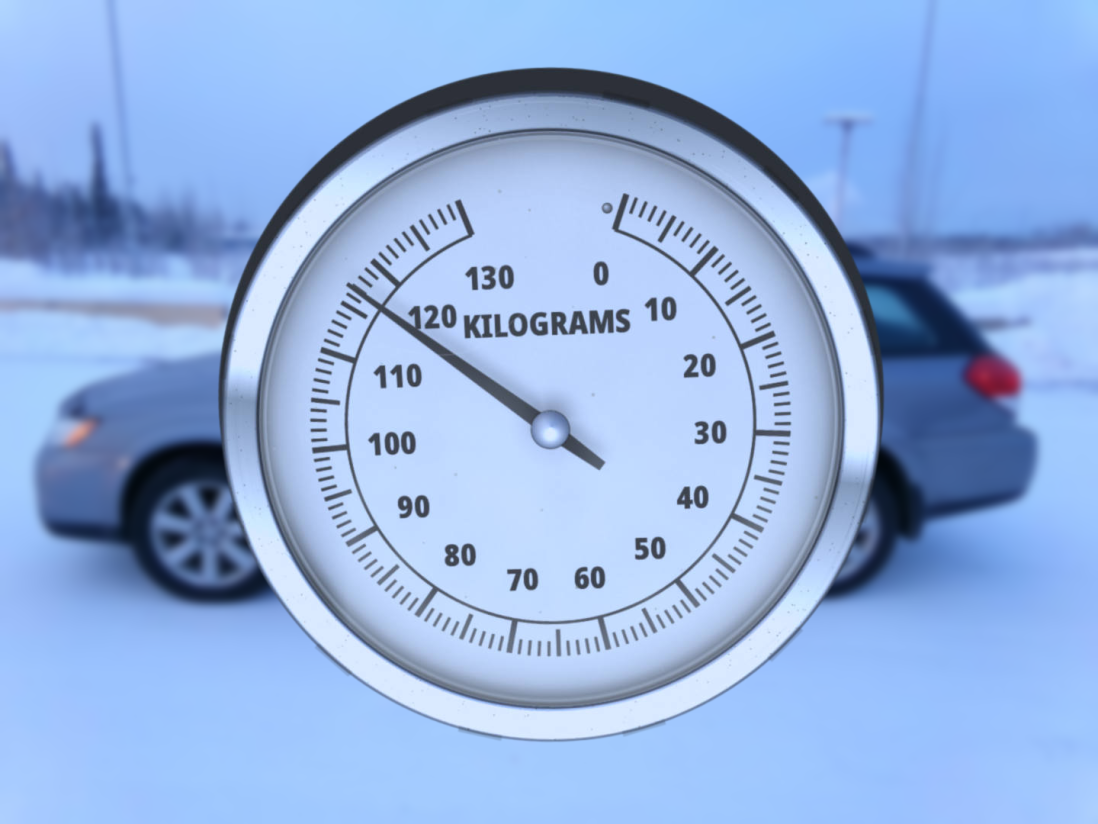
{"value": 117, "unit": "kg"}
